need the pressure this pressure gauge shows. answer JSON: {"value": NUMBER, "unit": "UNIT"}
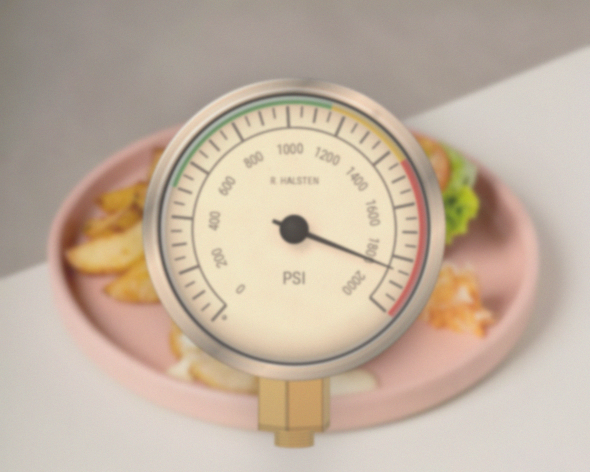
{"value": 1850, "unit": "psi"}
